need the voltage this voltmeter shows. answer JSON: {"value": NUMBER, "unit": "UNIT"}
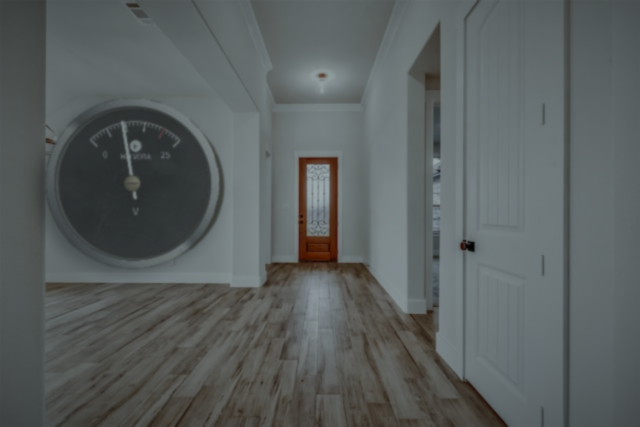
{"value": 10, "unit": "V"}
